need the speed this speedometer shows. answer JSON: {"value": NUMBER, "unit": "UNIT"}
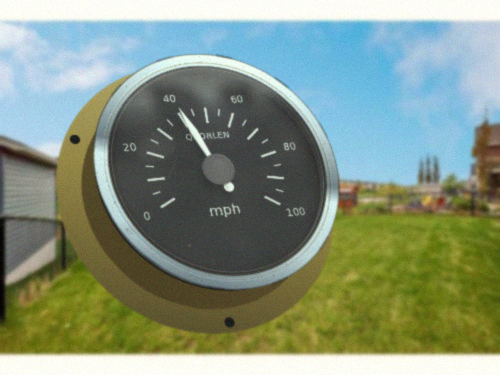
{"value": 40, "unit": "mph"}
